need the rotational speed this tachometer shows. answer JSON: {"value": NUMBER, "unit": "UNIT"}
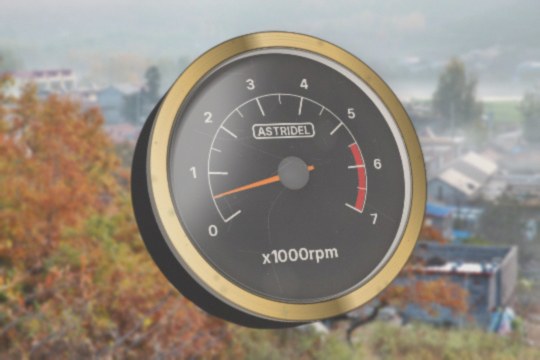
{"value": 500, "unit": "rpm"}
